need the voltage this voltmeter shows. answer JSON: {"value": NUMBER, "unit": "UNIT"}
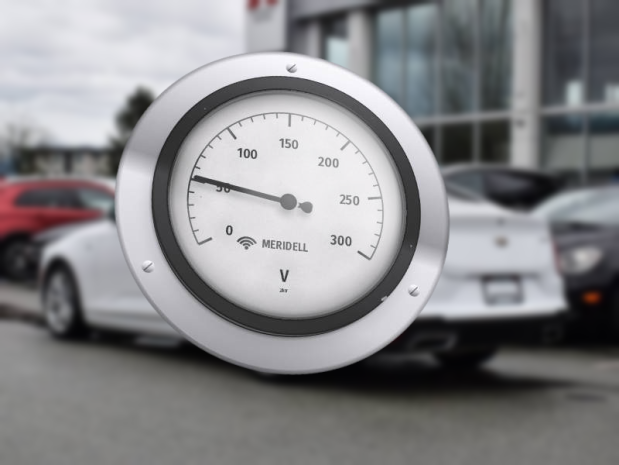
{"value": 50, "unit": "V"}
